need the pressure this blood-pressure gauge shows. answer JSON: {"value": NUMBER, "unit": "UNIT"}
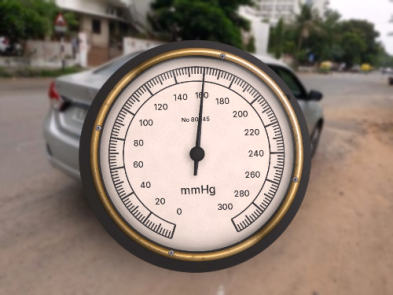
{"value": 160, "unit": "mmHg"}
